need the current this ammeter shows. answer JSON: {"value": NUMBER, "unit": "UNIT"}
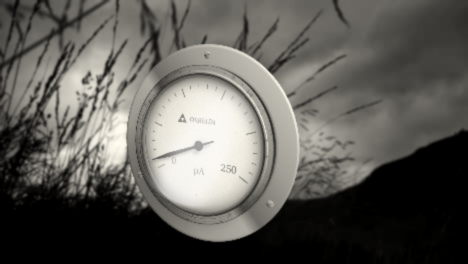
{"value": 10, "unit": "µA"}
